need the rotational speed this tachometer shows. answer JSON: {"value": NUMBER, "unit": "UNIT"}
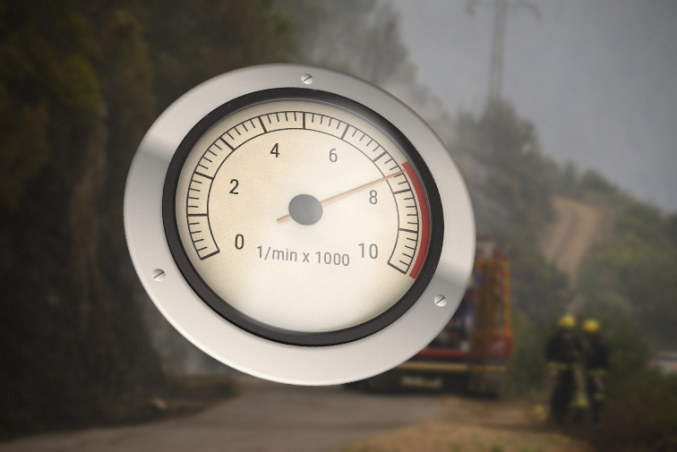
{"value": 7600, "unit": "rpm"}
